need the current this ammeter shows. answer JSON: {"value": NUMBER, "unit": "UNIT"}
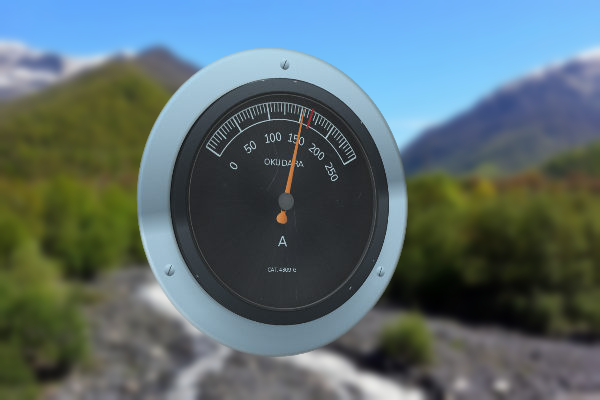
{"value": 150, "unit": "A"}
